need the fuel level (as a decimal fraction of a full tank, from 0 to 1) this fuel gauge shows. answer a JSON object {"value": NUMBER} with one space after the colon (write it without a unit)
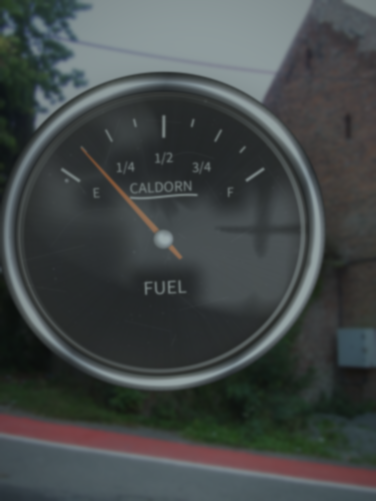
{"value": 0.125}
